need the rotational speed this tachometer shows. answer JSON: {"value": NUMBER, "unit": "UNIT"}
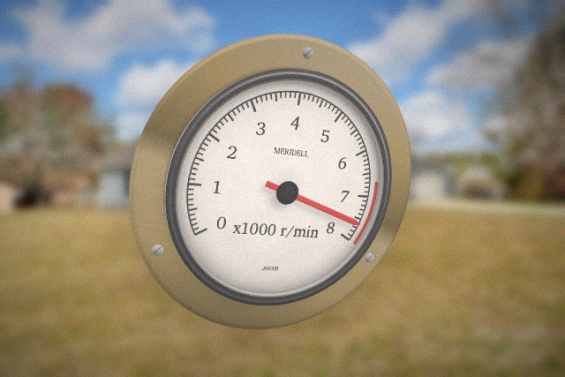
{"value": 7600, "unit": "rpm"}
